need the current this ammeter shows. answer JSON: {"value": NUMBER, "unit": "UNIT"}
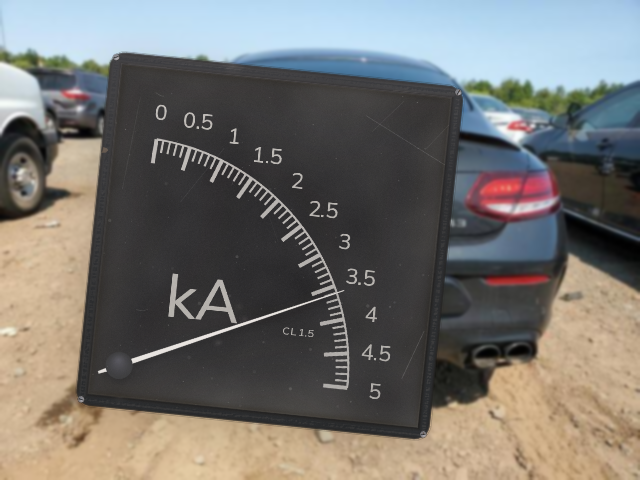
{"value": 3.6, "unit": "kA"}
